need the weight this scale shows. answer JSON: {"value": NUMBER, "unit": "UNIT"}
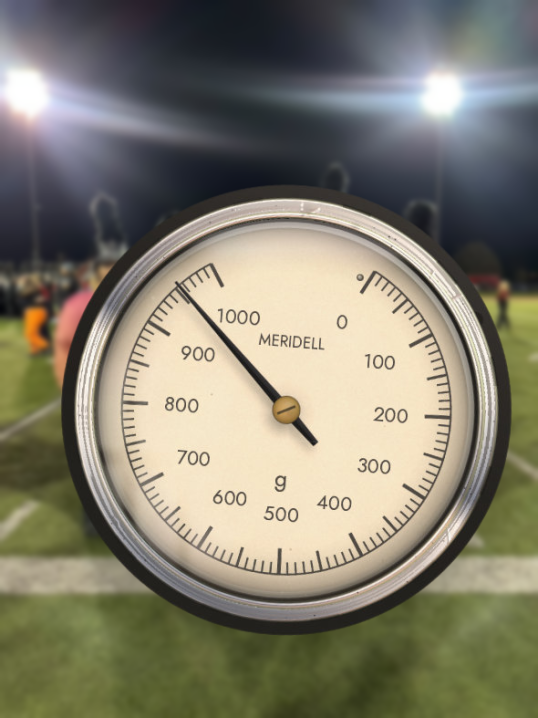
{"value": 955, "unit": "g"}
